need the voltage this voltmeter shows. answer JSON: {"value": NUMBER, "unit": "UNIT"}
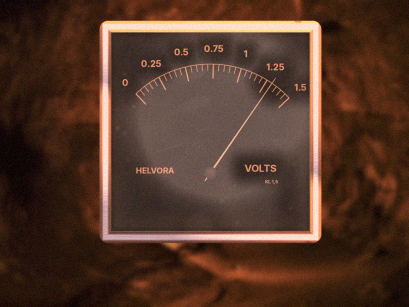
{"value": 1.3, "unit": "V"}
